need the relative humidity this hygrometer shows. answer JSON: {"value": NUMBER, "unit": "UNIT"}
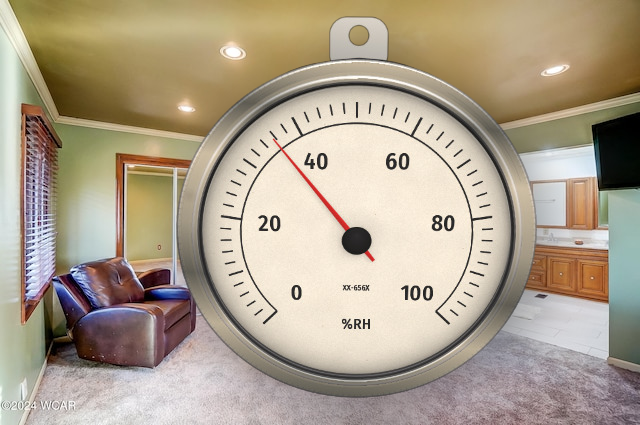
{"value": 36, "unit": "%"}
